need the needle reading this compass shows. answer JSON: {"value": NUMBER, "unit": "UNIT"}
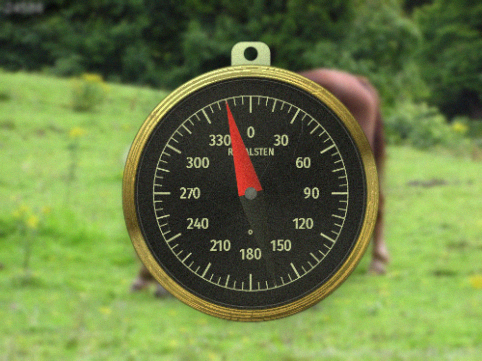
{"value": 345, "unit": "°"}
